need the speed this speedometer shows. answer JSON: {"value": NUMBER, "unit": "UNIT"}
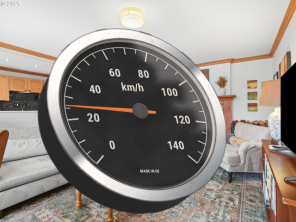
{"value": 25, "unit": "km/h"}
